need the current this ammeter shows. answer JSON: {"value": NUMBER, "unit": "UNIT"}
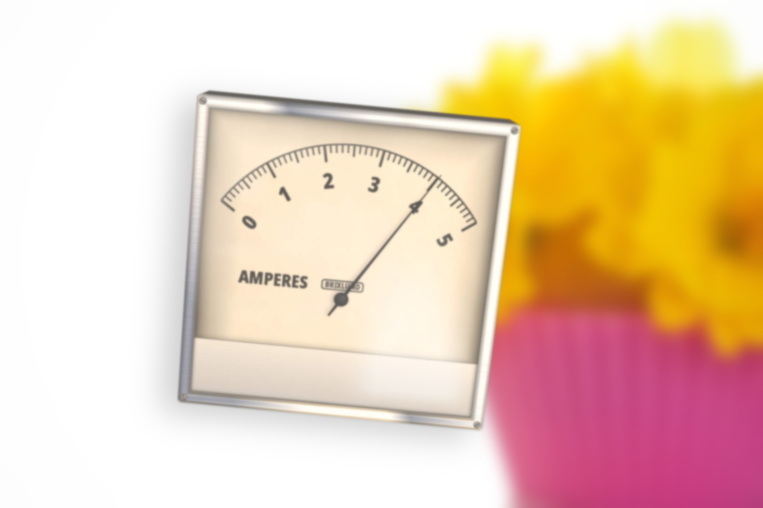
{"value": 4, "unit": "A"}
